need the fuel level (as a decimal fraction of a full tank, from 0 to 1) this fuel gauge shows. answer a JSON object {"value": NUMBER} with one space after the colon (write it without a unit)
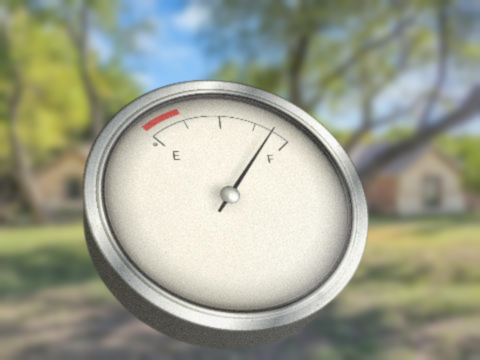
{"value": 0.875}
